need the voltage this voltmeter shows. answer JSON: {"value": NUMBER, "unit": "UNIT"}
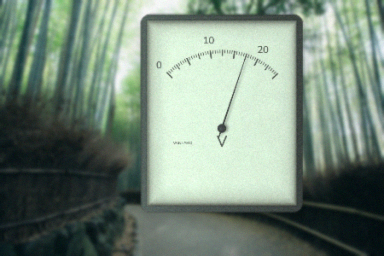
{"value": 17.5, "unit": "V"}
